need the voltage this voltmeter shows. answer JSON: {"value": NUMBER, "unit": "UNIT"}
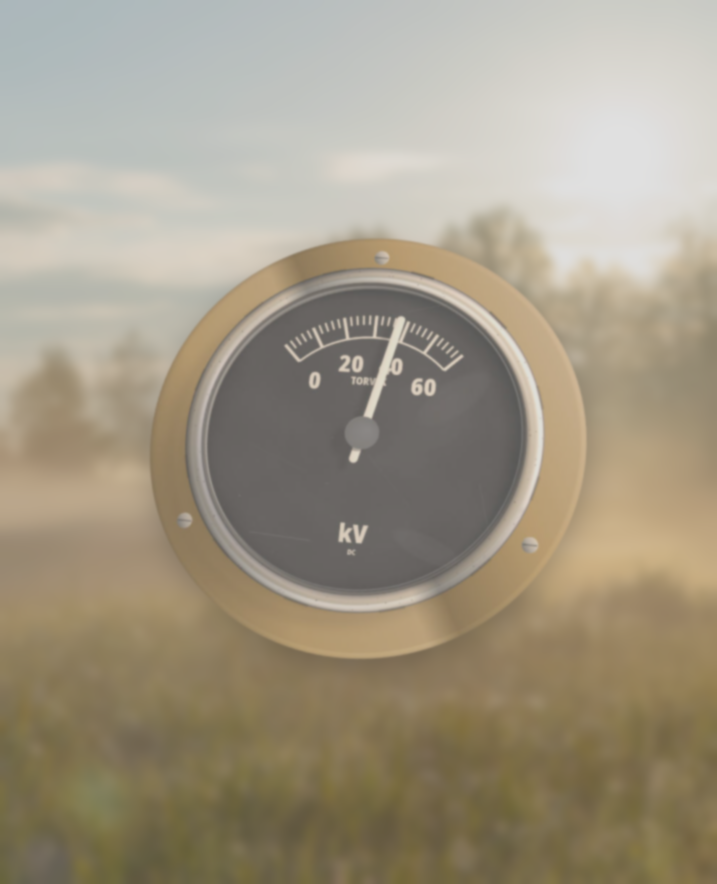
{"value": 38, "unit": "kV"}
